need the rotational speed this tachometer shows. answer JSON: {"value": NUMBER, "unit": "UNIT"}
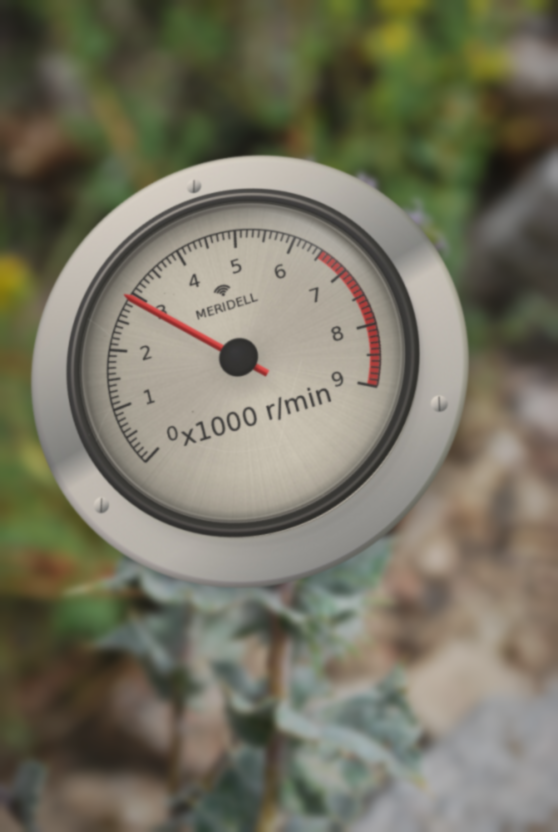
{"value": 2900, "unit": "rpm"}
